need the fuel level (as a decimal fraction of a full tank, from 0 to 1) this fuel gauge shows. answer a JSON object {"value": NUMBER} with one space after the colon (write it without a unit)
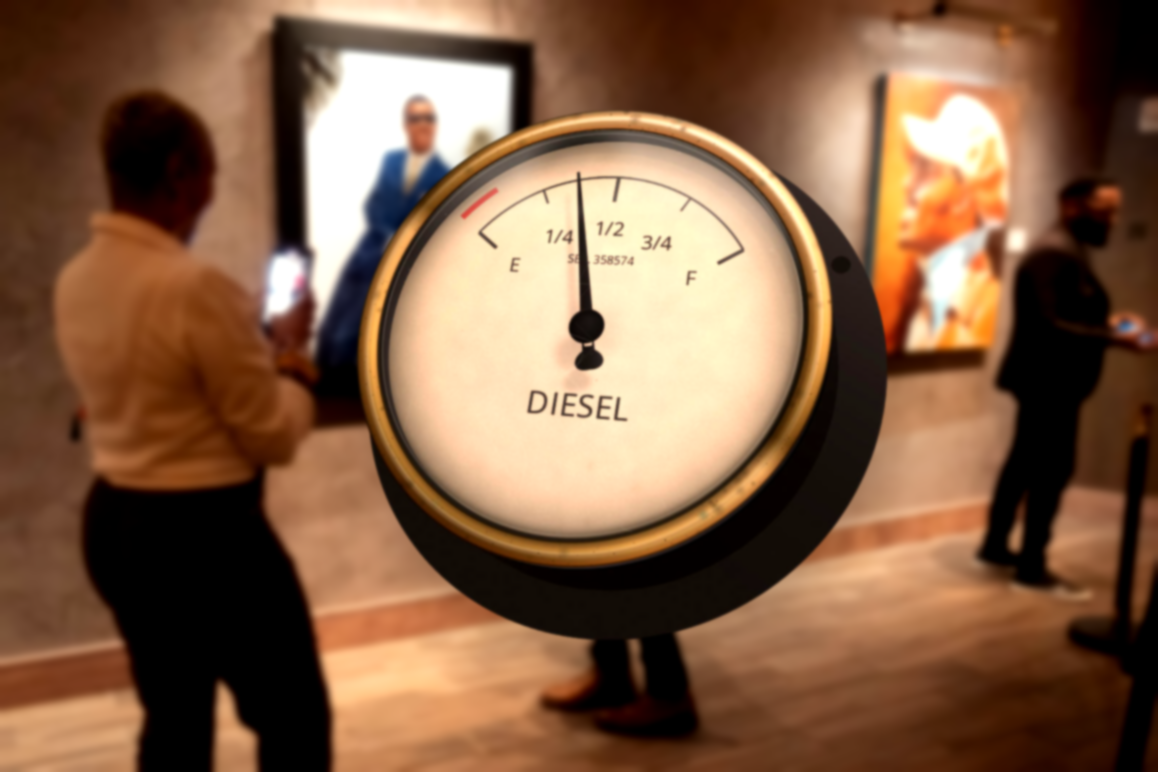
{"value": 0.375}
